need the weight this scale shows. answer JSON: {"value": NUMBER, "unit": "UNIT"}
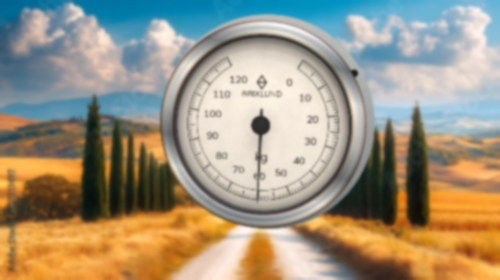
{"value": 60, "unit": "kg"}
